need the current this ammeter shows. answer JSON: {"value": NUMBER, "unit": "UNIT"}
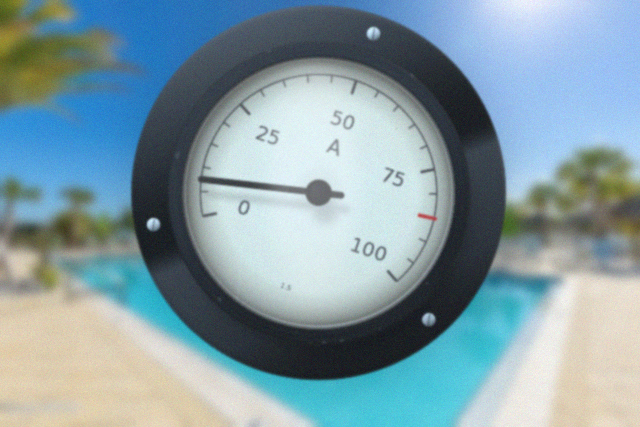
{"value": 7.5, "unit": "A"}
